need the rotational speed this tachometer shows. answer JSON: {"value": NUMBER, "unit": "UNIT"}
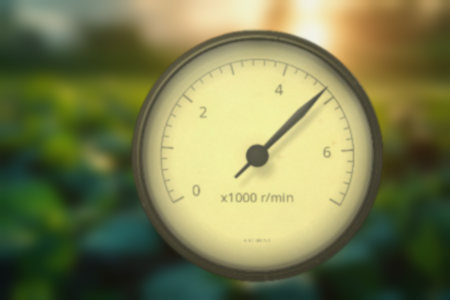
{"value": 4800, "unit": "rpm"}
